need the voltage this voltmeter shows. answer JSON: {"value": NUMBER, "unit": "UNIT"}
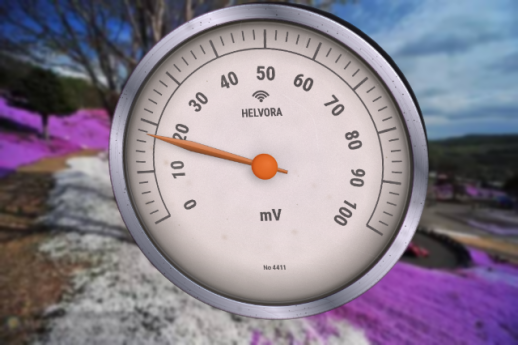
{"value": 18, "unit": "mV"}
